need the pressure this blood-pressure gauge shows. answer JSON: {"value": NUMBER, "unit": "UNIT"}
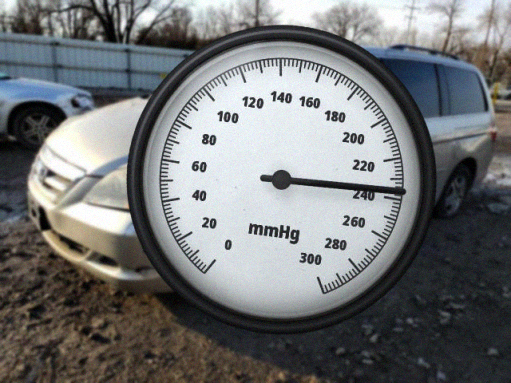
{"value": 236, "unit": "mmHg"}
